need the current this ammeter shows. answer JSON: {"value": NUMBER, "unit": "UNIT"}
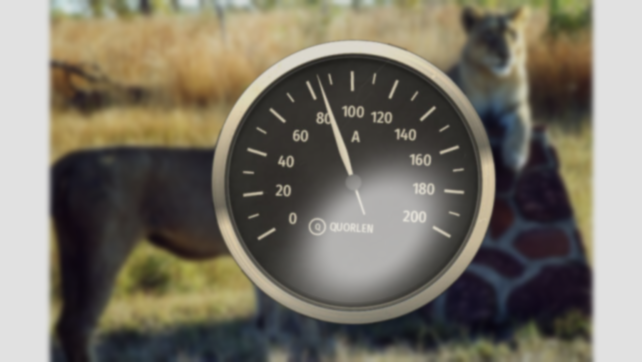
{"value": 85, "unit": "A"}
